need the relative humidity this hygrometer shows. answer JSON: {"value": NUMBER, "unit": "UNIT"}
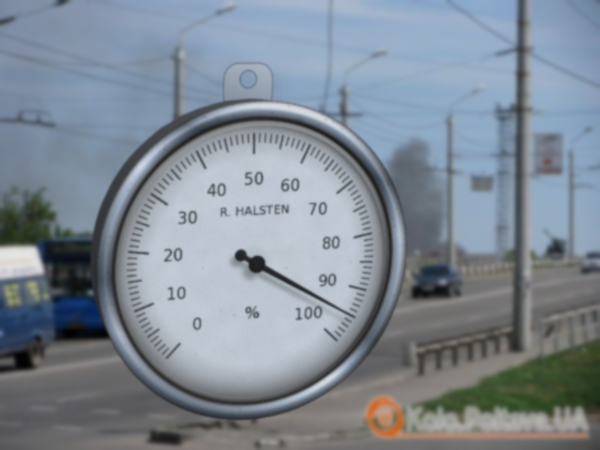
{"value": 95, "unit": "%"}
